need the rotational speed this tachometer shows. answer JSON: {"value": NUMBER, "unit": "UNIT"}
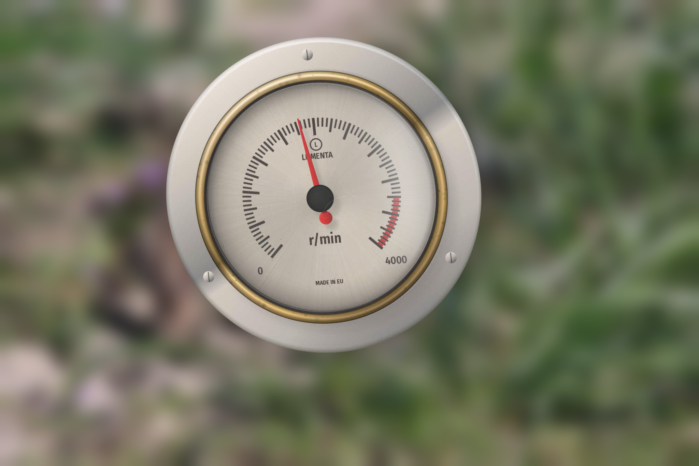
{"value": 1850, "unit": "rpm"}
